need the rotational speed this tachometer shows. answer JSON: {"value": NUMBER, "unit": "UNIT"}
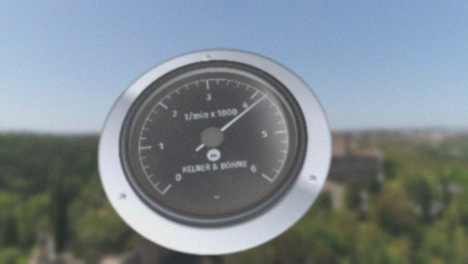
{"value": 4200, "unit": "rpm"}
